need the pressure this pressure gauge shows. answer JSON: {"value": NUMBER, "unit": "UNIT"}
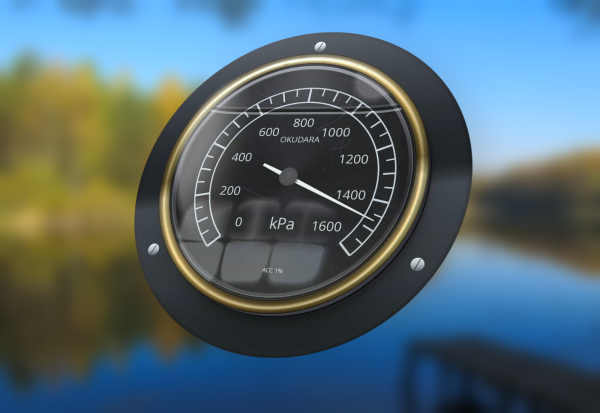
{"value": 1475, "unit": "kPa"}
